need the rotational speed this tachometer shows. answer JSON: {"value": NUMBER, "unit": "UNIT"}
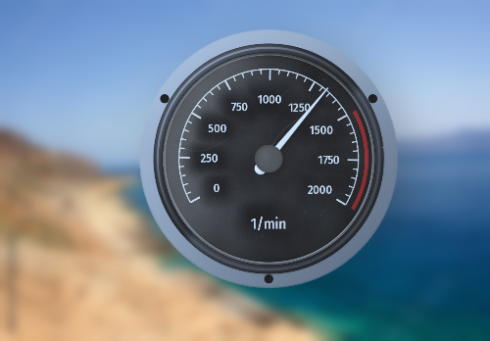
{"value": 1325, "unit": "rpm"}
